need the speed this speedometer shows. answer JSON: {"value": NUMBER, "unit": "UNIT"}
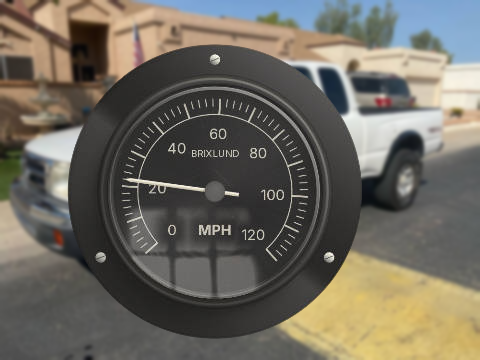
{"value": 22, "unit": "mph"}
